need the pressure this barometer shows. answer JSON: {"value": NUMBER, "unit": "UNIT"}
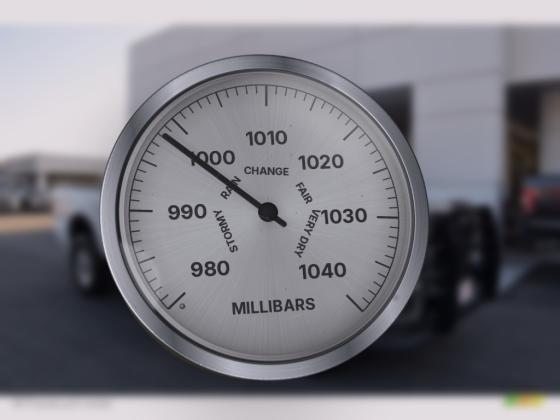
{"value": 998, "unit": "mbar"}
